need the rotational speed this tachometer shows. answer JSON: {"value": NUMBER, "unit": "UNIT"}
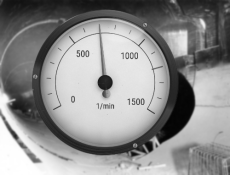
{"value": 700, "unit": "rpm"}
